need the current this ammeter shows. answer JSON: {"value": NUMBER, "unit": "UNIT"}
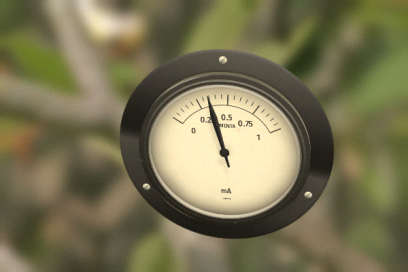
{"value": 0.35, "unit": "mA"}
